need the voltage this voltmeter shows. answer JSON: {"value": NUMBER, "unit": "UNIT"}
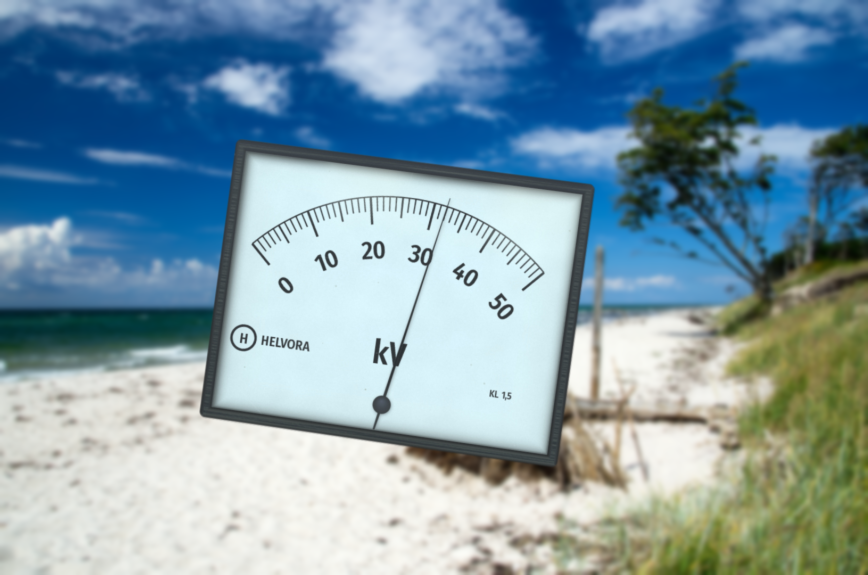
{"value": 32, "unit": "kV"}
